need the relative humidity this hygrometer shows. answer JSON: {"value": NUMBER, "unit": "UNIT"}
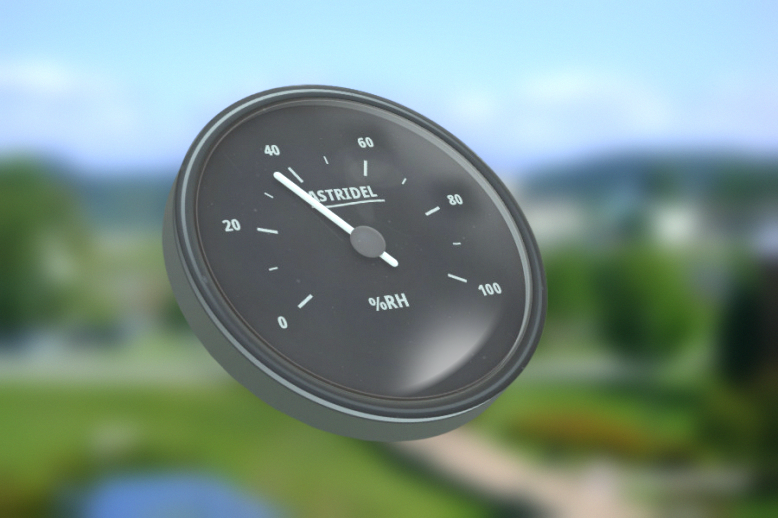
{"value": 35, "unit": "%"}
